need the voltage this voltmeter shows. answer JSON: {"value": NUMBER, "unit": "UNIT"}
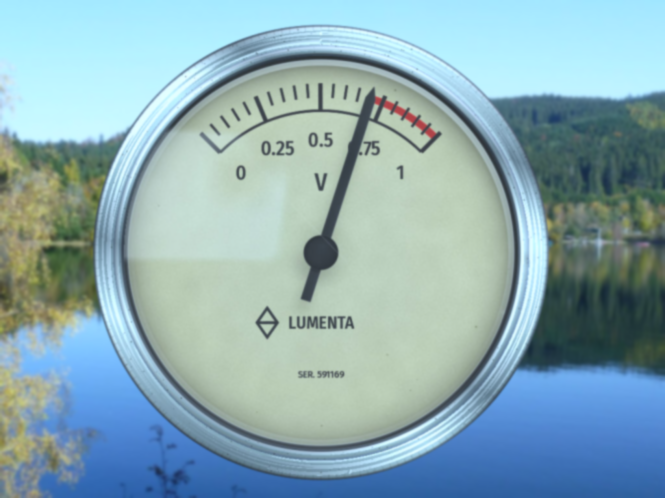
{"value": 0.7, "unit": "V"}
